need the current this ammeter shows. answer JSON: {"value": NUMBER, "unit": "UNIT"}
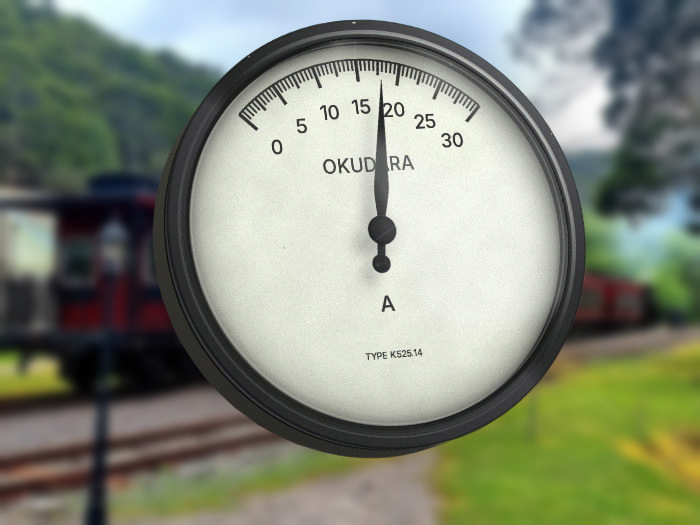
{"value": 17.5, "unit": "A"}
